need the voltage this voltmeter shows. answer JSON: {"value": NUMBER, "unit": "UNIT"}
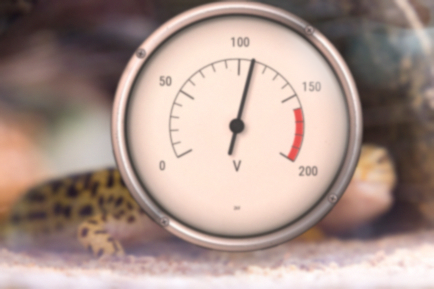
{"value": 110, "unit": "V"}
